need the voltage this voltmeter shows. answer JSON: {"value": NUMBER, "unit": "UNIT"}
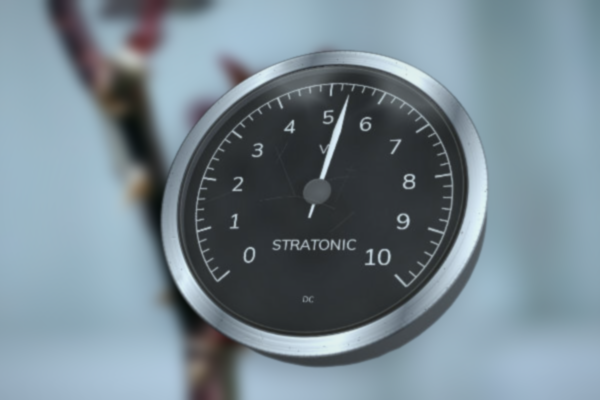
{"value": 5.4, "unit": "V"}
